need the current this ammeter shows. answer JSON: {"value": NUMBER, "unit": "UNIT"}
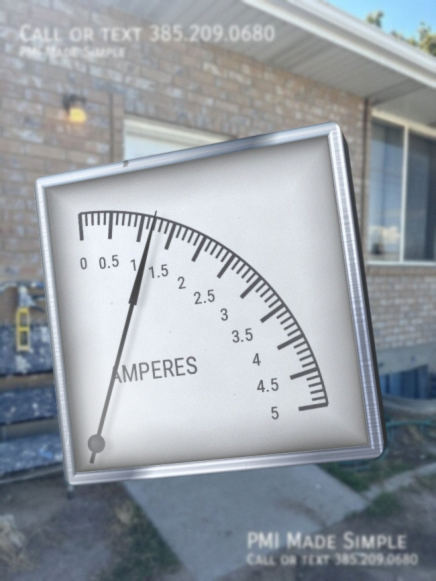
{"value": 1.2, "unit": "A"}
